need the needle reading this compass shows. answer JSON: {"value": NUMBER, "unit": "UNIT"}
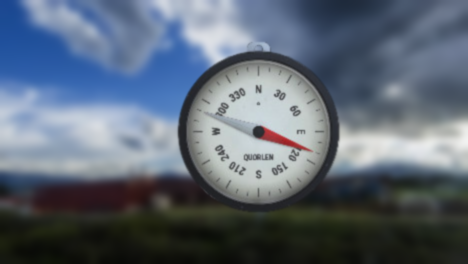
{"value": 110, "unit": "°"}
